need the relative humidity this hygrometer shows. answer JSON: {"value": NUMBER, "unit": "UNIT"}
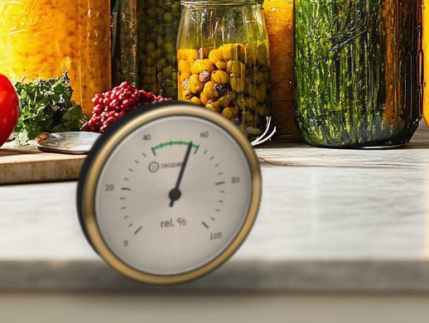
{"value": 56, "unit": "%"}
